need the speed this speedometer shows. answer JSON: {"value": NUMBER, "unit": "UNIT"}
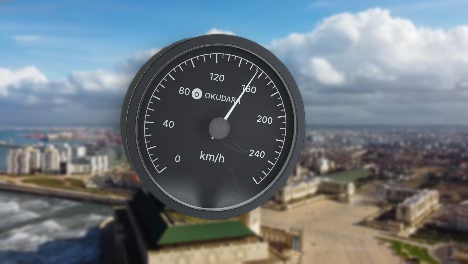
{"value": 155, "unit": "km/h"}
